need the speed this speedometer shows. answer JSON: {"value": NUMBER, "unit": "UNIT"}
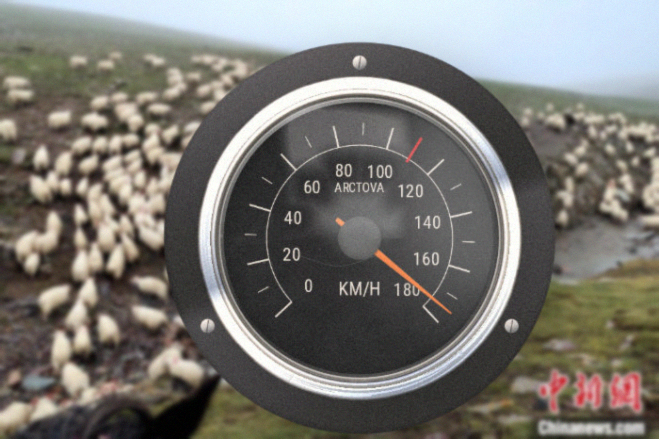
{"value": 175, "unit": "km/h"}
